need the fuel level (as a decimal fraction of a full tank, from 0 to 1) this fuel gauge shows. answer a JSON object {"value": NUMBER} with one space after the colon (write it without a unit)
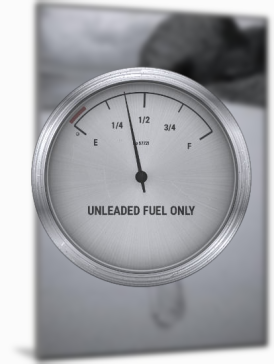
{"value": 0.375}
